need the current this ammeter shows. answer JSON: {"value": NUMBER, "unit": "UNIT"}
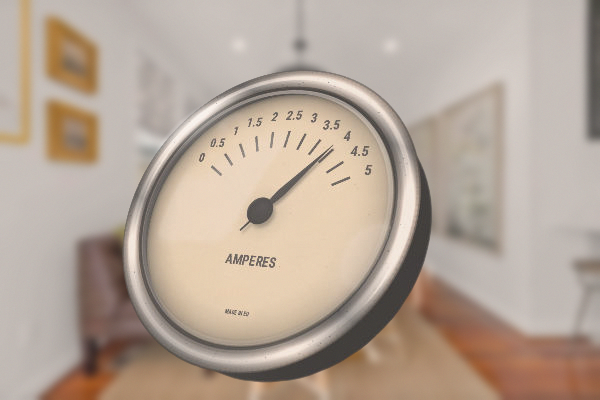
{"value": 4, "unit": "A"}
